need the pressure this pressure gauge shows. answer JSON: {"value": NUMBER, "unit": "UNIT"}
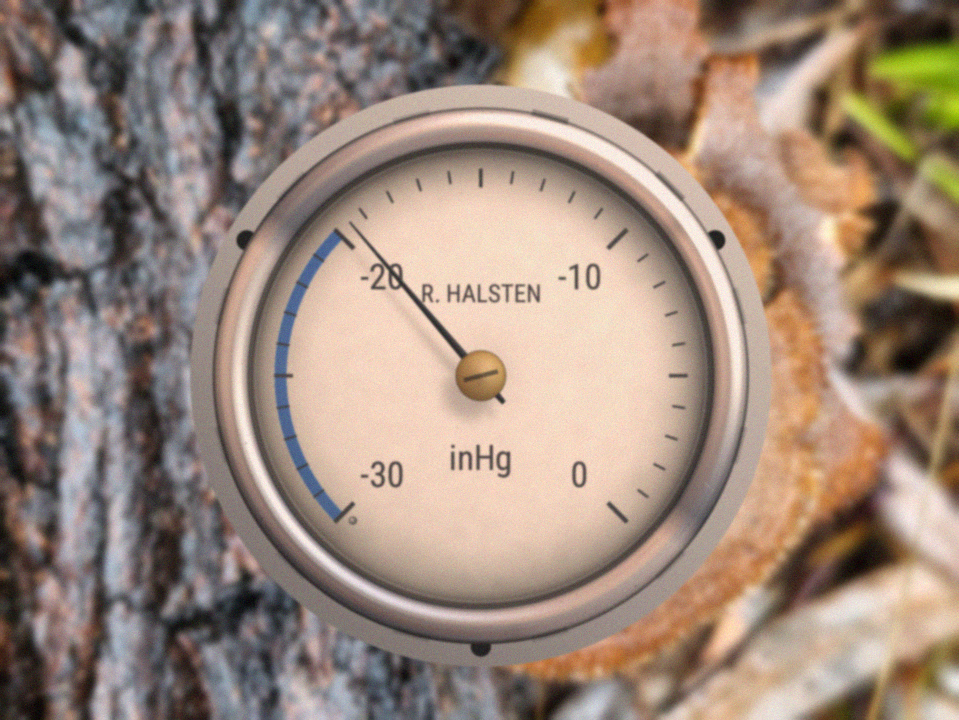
{"value": -19.5, "unit": "inHg"}
